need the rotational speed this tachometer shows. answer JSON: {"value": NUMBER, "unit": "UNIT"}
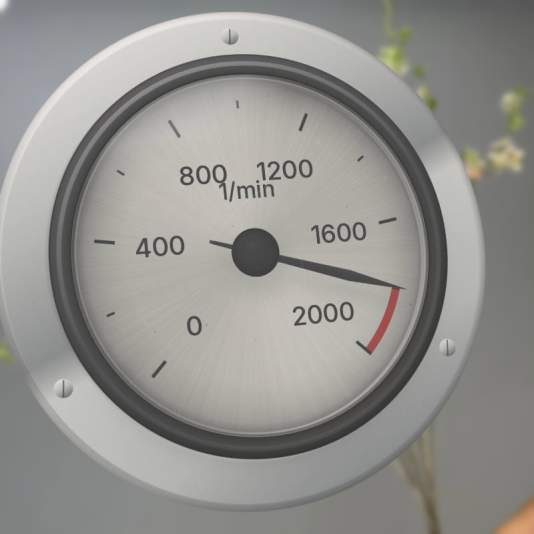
{"value": 1800, "unit": "rpm"}
